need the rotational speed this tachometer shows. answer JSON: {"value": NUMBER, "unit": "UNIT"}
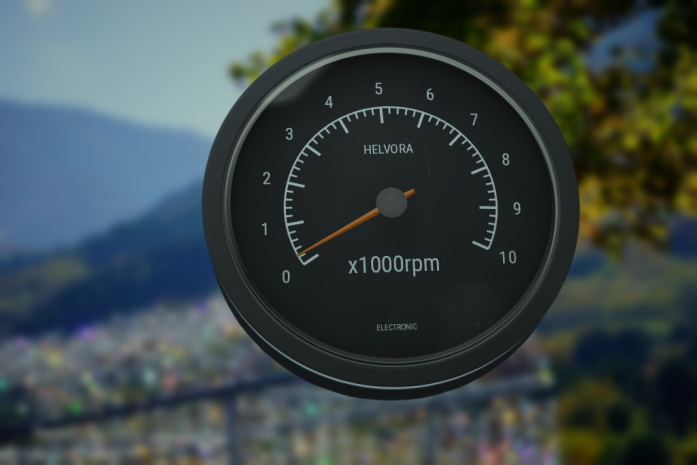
{"value": 200, "unit": "rpm"}
